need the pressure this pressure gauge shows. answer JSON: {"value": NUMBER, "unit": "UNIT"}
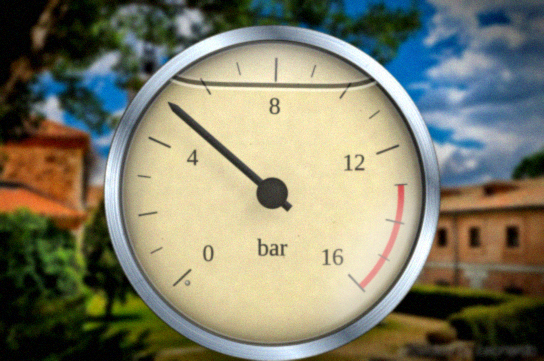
{"value": 5, "unit": "bar"}
